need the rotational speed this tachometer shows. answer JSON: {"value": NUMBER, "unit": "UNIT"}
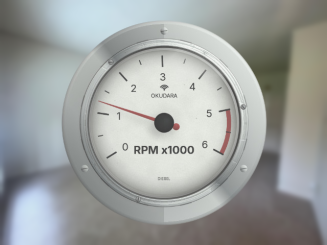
{"value": 1250, "unit": "rpm"}
